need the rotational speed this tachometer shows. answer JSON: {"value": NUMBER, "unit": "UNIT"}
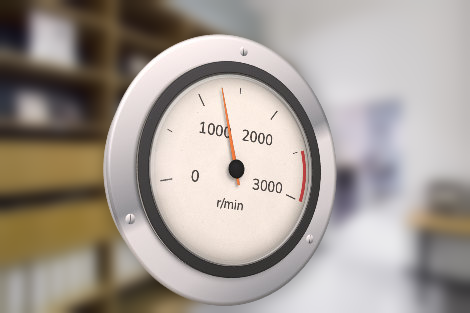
{"value": 1250, "unit": "rpm"}
